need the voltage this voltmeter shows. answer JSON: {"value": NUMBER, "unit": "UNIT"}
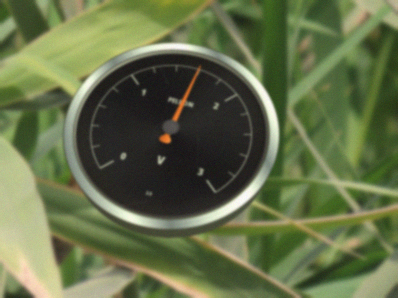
{"value": 1.6, "unit": "V"}
